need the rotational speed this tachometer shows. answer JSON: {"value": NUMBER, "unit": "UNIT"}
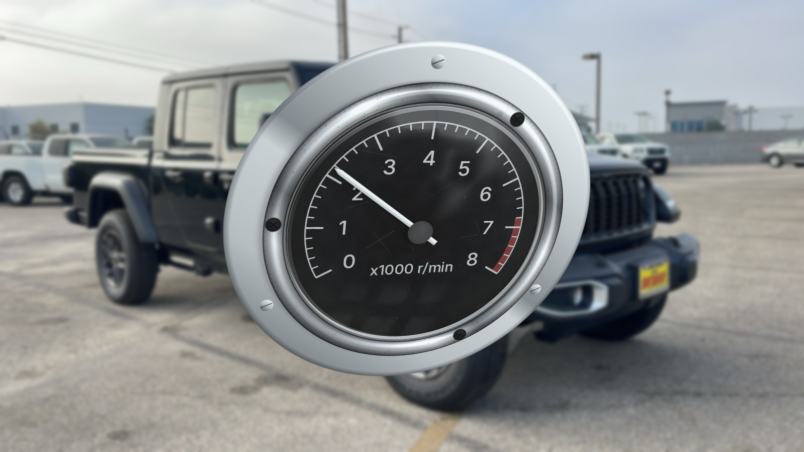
{"value": 2200, "unit": "rpm"}
